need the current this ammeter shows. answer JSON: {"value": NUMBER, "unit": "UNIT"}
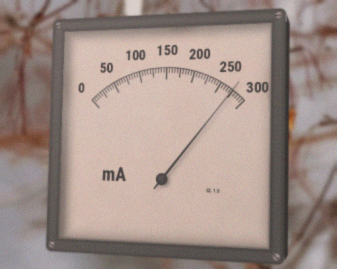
{"value": 275, "unit": "mA"}
